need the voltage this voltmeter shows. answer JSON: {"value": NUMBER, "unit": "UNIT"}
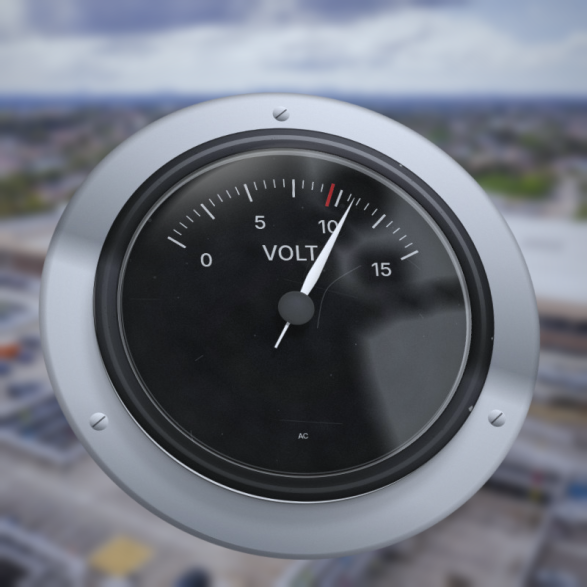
{"value": 10.75, "unit": "V"}
